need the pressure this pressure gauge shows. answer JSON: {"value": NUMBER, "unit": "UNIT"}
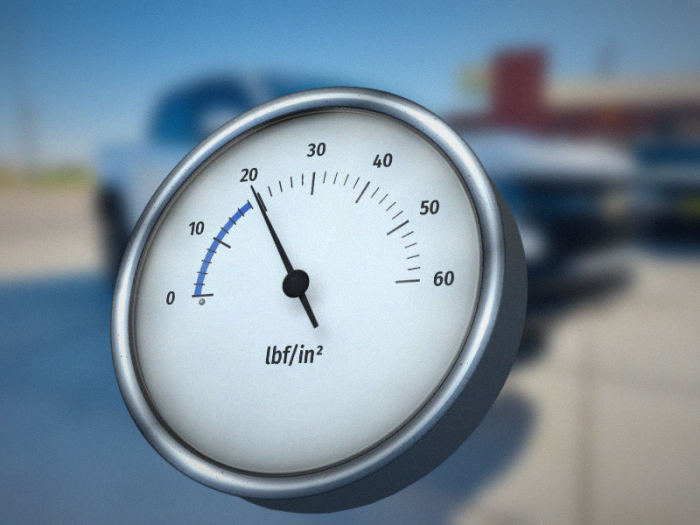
{"value": 20, "unit": "psi"}
